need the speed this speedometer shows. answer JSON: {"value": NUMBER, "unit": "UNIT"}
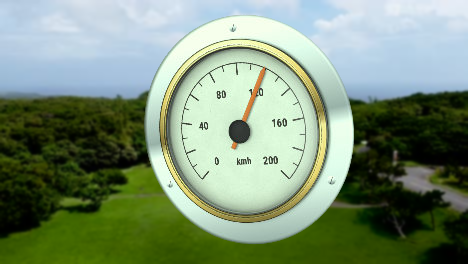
{"value": 120, "unit": "km/h"}
